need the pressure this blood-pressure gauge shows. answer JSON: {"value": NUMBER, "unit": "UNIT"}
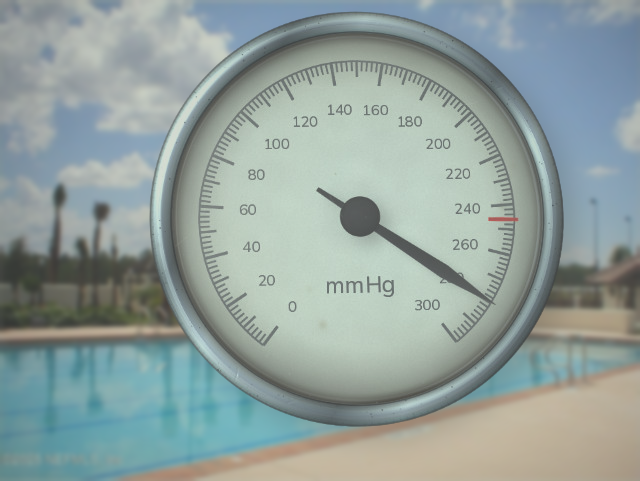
{"value": 280, "unit": "mmHg"}
